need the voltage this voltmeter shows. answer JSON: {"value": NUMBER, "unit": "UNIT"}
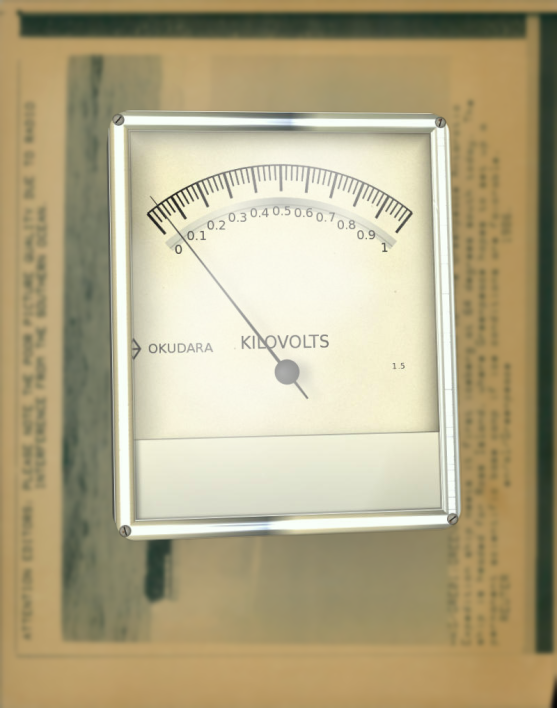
{"value": 0.04, "unit": "kV"}
